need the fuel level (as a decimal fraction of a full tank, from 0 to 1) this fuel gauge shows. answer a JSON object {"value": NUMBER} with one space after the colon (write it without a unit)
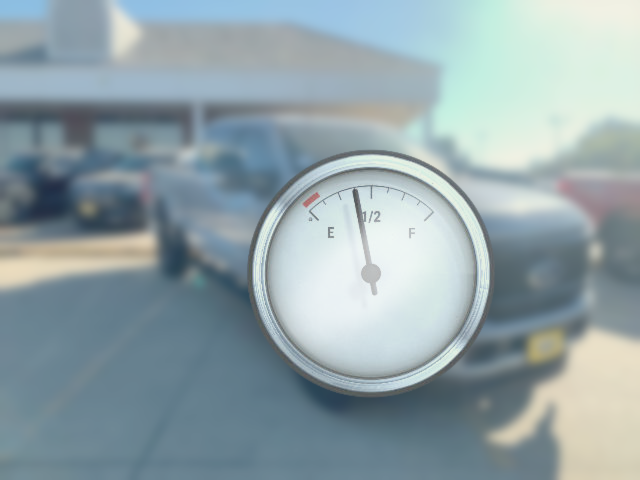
{"value": 0.375}
